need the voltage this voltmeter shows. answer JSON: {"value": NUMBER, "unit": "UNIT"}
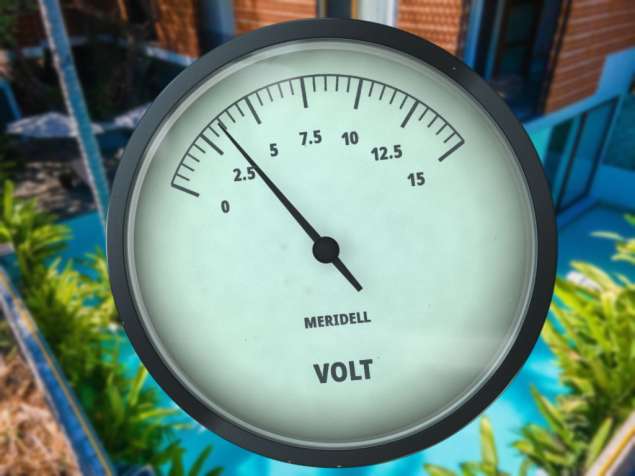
{"value": 3.5, "unit": "V"}
